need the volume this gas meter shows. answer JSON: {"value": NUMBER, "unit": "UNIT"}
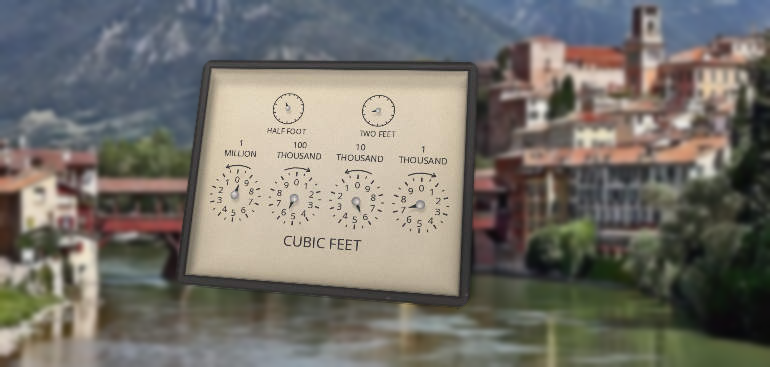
{"value": 955700, "unit": "ft³"}
